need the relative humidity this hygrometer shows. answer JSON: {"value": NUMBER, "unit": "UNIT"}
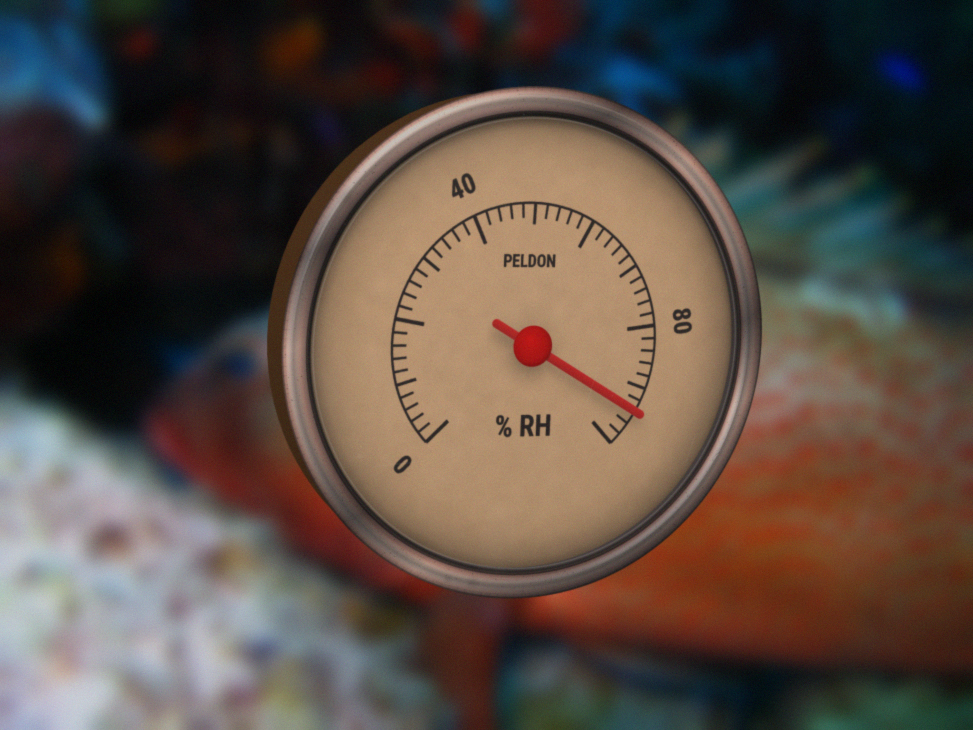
{"value": 94, "unit": "%"}
